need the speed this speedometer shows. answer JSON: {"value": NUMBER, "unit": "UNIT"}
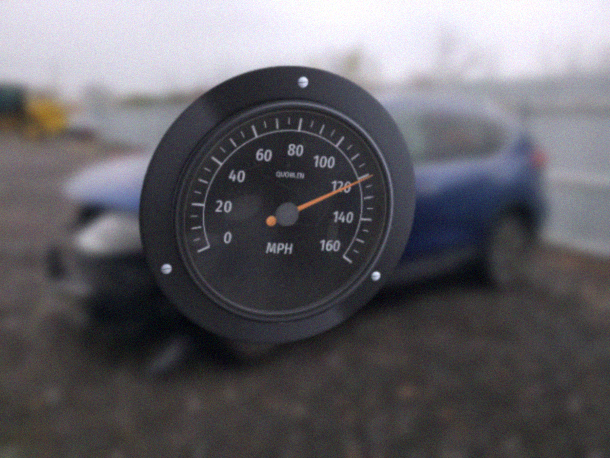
{"value": 120, "unit": "mph"}
